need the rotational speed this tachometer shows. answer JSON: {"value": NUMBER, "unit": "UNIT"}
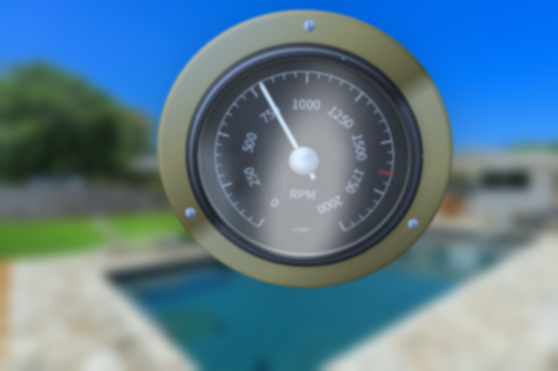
{"value": 800, "unit": "rpm"}
